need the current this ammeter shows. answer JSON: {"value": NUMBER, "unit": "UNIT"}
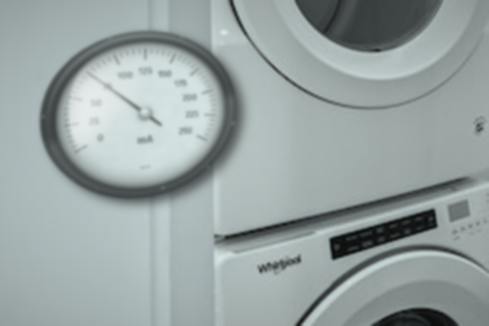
{"value": 75, "unit": "mA"}
